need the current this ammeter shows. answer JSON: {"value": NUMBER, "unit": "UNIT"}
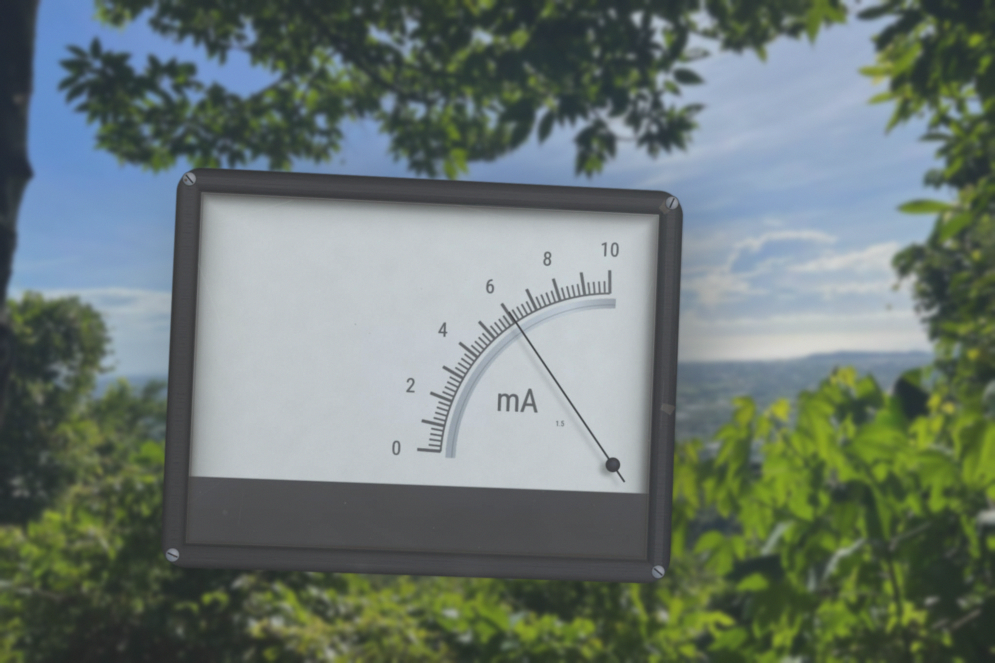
{"value": 6, "unit": "mA"}
